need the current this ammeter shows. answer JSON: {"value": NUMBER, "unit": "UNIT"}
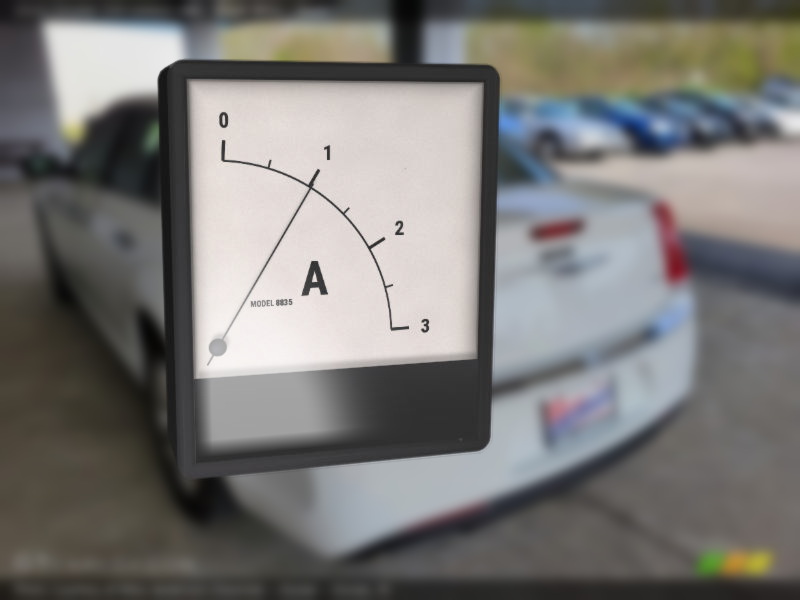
{"value": 1, "unit": "A"}
